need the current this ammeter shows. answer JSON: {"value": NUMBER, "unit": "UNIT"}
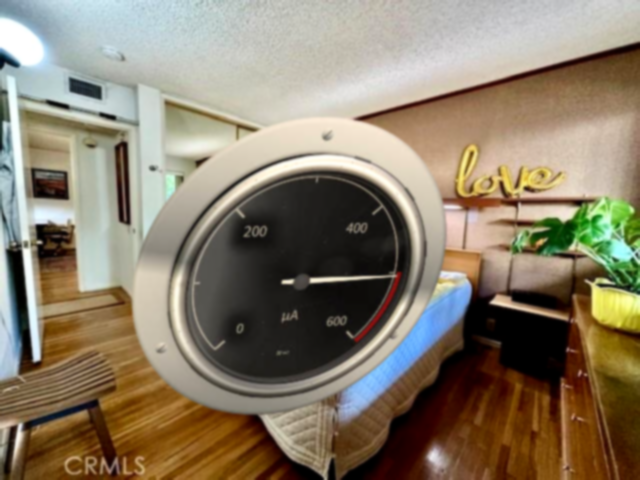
{"value": 500, "unit": "µA"}
